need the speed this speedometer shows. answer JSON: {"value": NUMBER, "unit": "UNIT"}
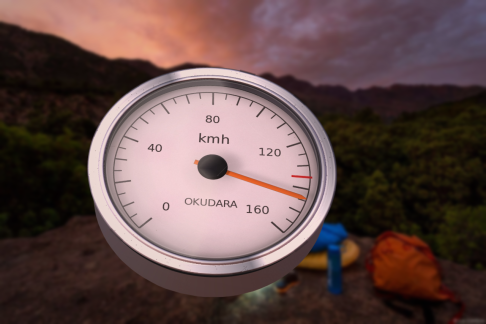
{"value": 145, "unit": "km/h"}
